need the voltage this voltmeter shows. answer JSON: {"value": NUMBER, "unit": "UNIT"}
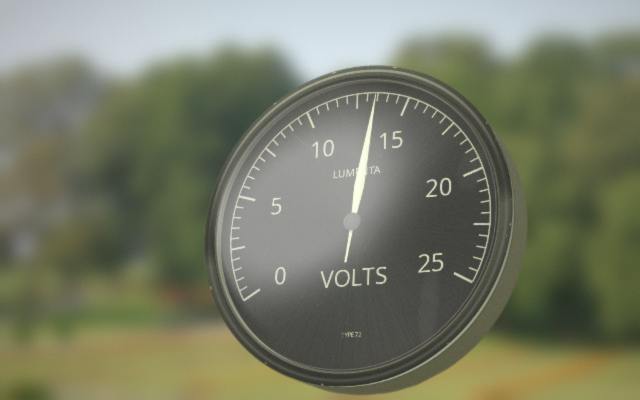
{"value": 13.5, "unit": "V"}
